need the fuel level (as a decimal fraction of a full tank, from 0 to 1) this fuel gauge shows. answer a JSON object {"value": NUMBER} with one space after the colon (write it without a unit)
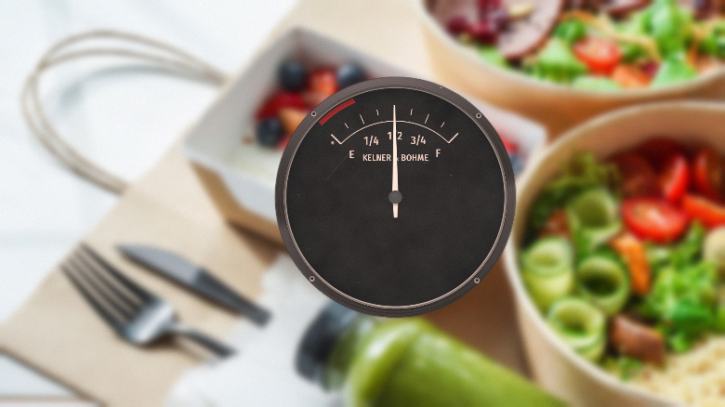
{"value": 0.5}
